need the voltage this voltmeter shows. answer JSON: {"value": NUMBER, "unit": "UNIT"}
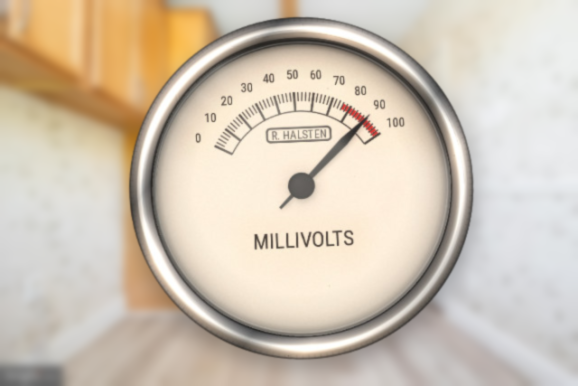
{"value": 90, "unit": "mV"}
